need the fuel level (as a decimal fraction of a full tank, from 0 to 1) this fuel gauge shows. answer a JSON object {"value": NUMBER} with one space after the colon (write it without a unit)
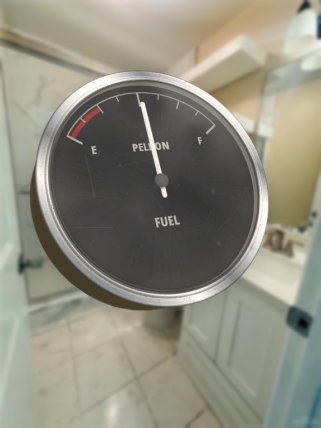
{"value": 0.5}
